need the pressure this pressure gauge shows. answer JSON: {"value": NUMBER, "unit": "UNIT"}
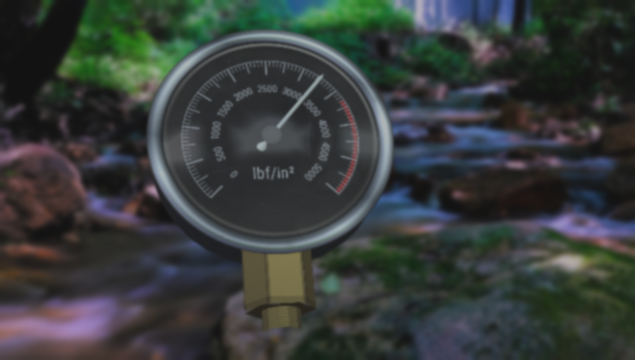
{"value": 3250, "unit": "psi"}
